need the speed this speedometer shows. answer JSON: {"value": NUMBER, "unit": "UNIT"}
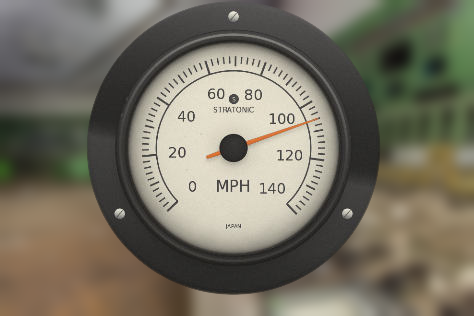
{"value": 106, "unit": "mph"}
